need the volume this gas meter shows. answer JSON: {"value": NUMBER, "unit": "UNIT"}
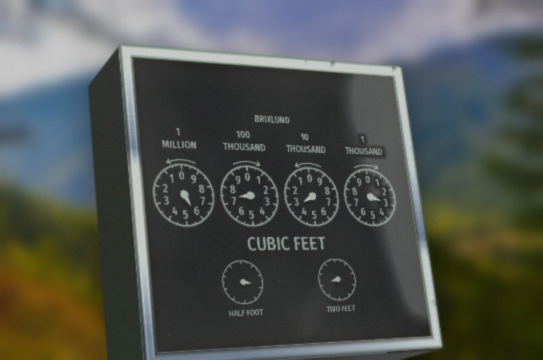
{"value": 573300, "unit": "ft³"}
